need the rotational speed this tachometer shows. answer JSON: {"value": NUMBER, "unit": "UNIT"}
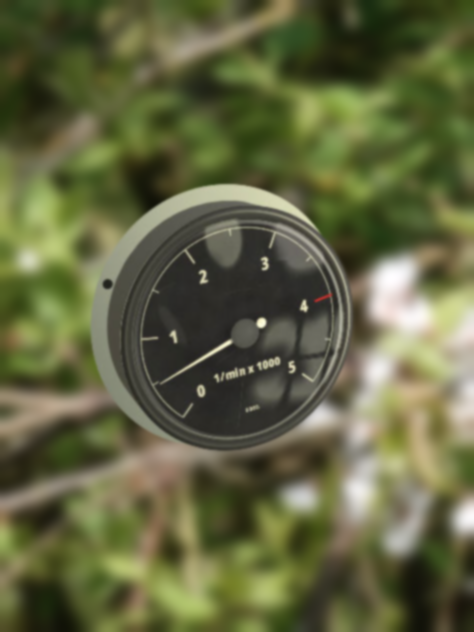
{"value": 500, "unit": "rpm"}
